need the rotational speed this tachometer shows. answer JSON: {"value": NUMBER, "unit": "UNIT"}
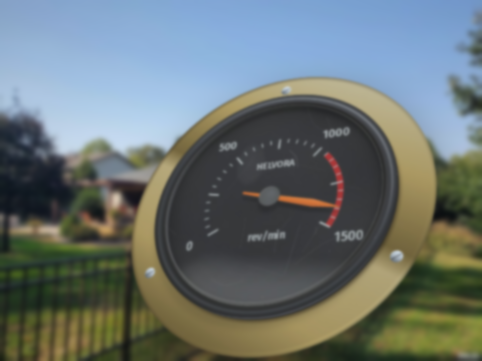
{"value": 1400, "unit": "rpm"}
